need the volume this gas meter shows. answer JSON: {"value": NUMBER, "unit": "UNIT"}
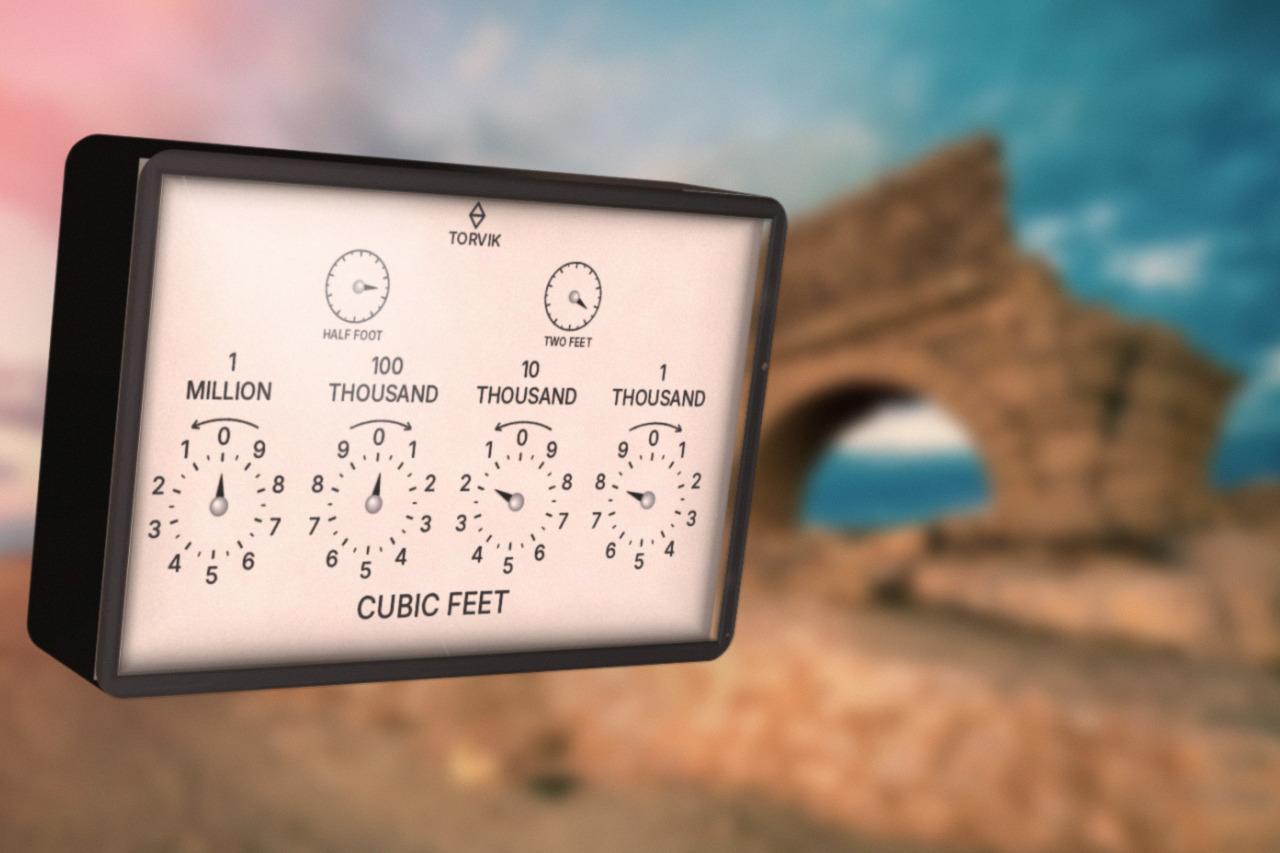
{"value": 1800, "unit": "ft³"}
